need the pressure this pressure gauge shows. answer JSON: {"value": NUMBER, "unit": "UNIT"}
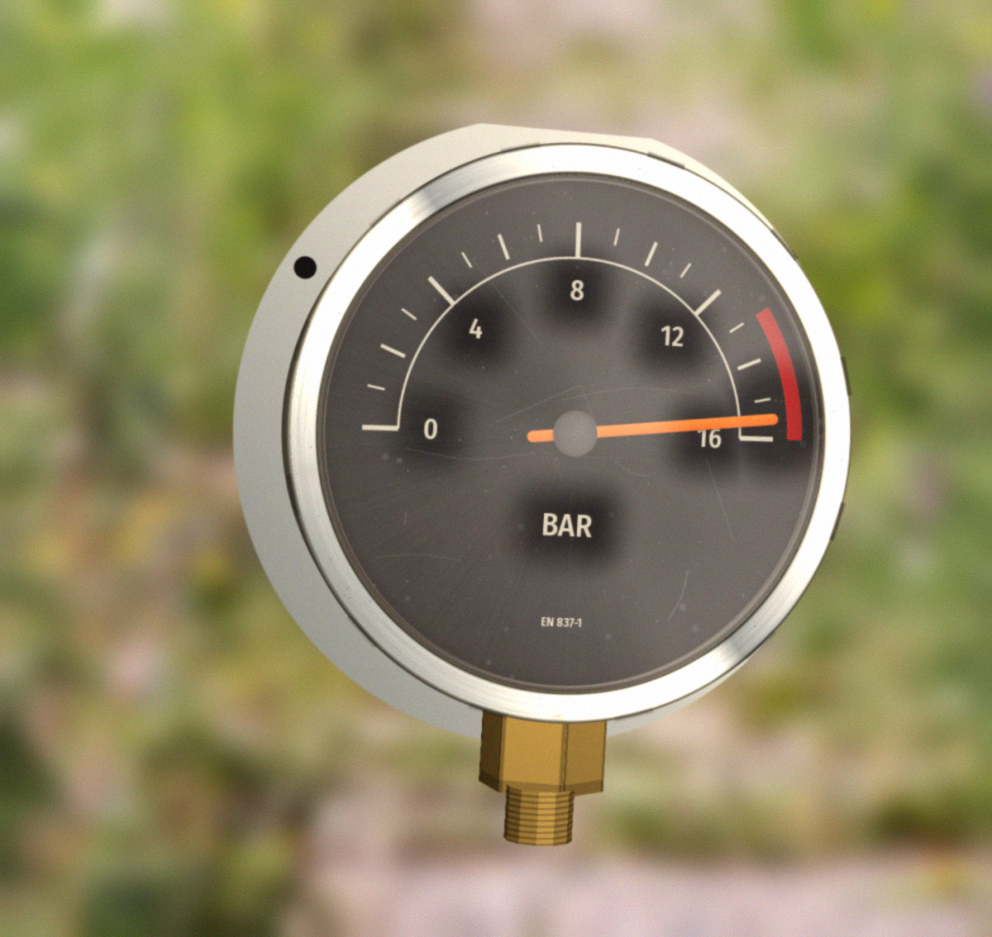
{"value": 15.5, "unit": "bar"}
